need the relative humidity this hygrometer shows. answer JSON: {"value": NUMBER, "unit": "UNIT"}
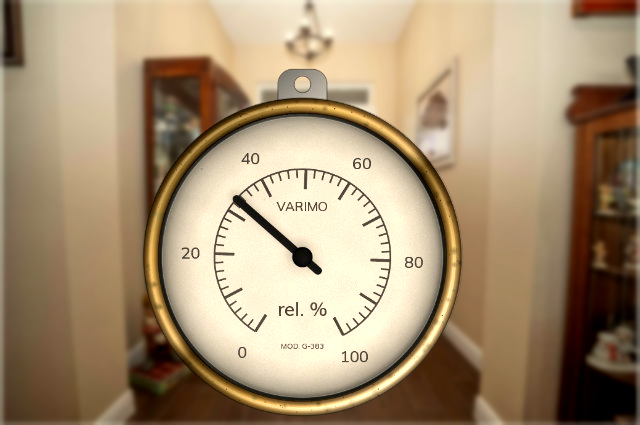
{"value": 33, "unit": "%"}
